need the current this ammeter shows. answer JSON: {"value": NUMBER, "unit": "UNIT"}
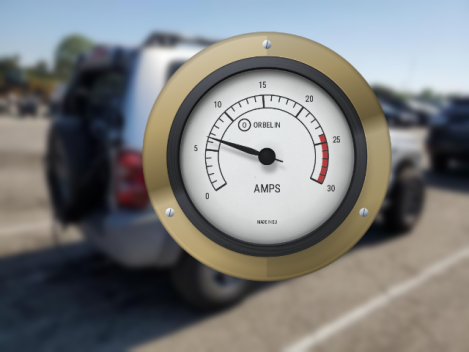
{"value": 6.5, "unit": "A"}
